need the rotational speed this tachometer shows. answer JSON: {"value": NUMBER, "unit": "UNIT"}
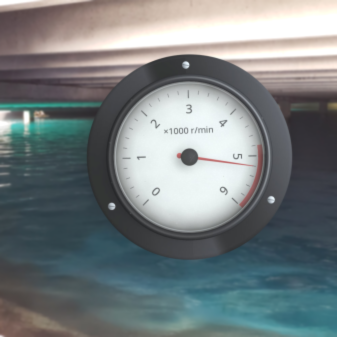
{"value": 5200, "unit": "rpm"}
